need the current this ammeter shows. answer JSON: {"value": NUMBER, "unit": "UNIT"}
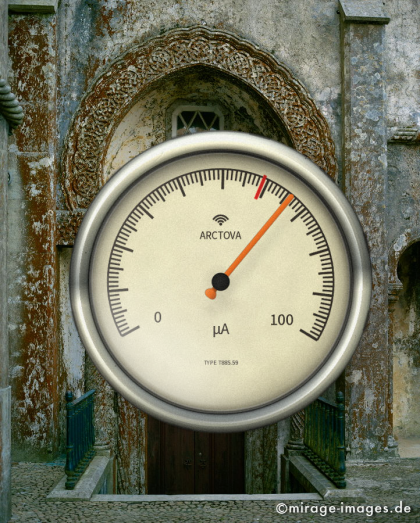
{"value": 66, "unit": "µA"}
